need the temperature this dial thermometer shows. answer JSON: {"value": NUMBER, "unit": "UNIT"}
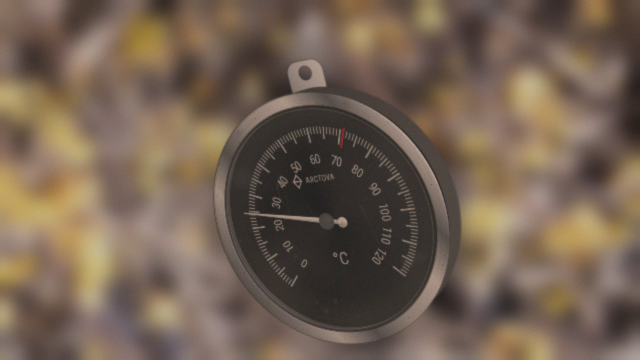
{"value": 25, "unit": "°C"}
